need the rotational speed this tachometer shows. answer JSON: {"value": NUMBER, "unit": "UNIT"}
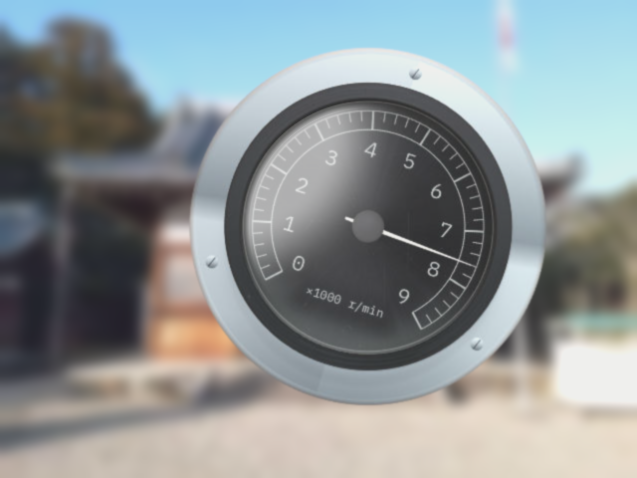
{"value": 7600, "unit": "rpm"}
